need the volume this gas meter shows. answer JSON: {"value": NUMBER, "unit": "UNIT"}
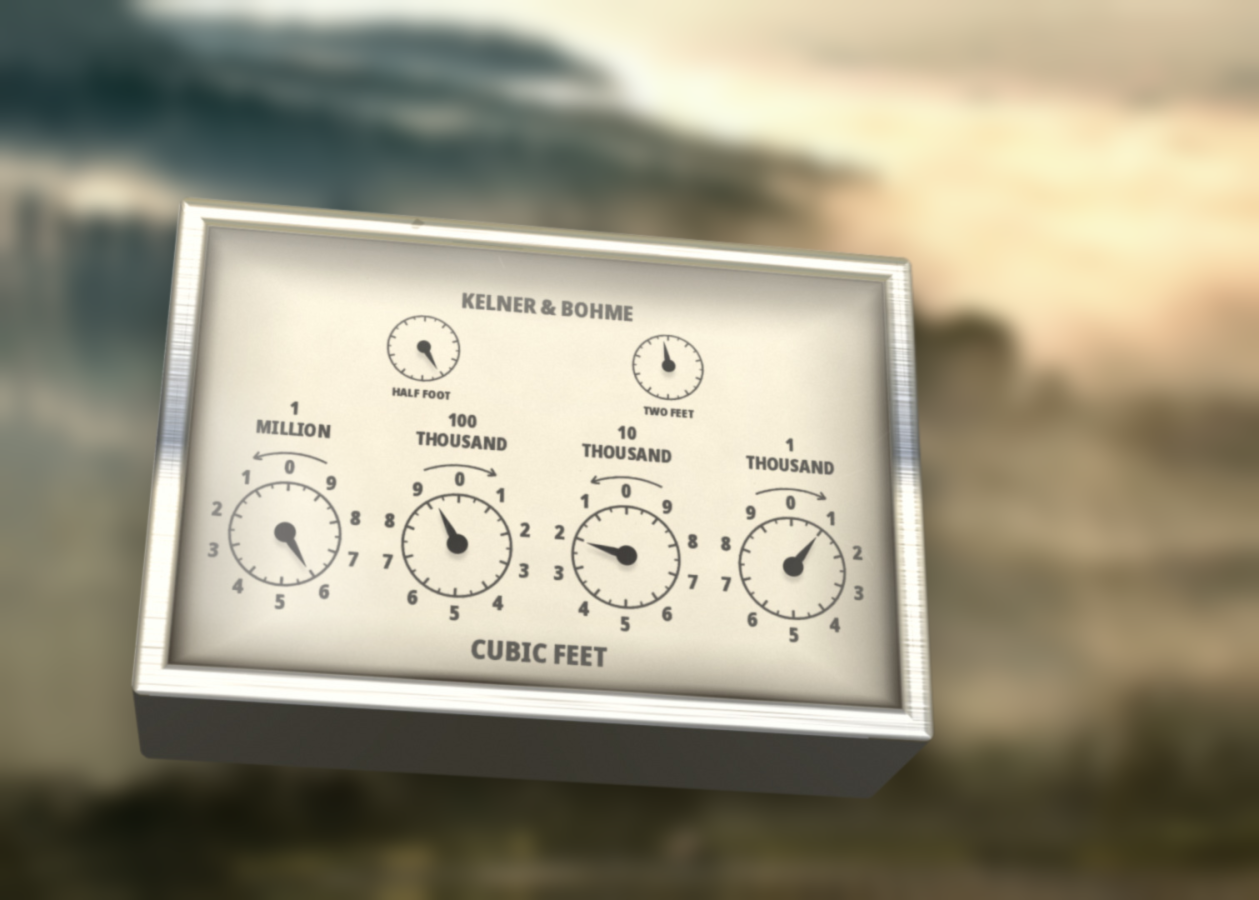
{"value": 592100, "unit": "ft³"}
